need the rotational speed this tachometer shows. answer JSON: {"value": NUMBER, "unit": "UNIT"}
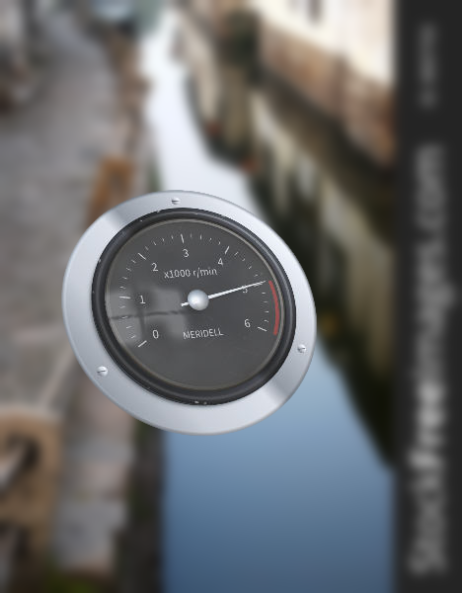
{"value": 5000, "unit": "rpm"}
